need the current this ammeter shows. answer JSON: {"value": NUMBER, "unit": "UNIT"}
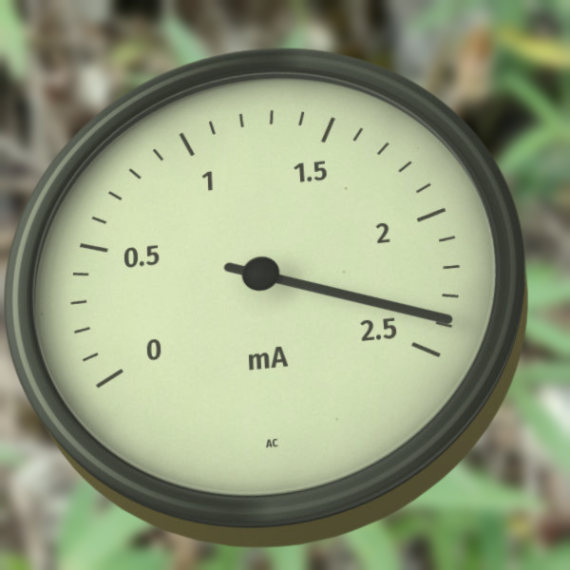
{"value": 2.4, "unit": "mA"}
